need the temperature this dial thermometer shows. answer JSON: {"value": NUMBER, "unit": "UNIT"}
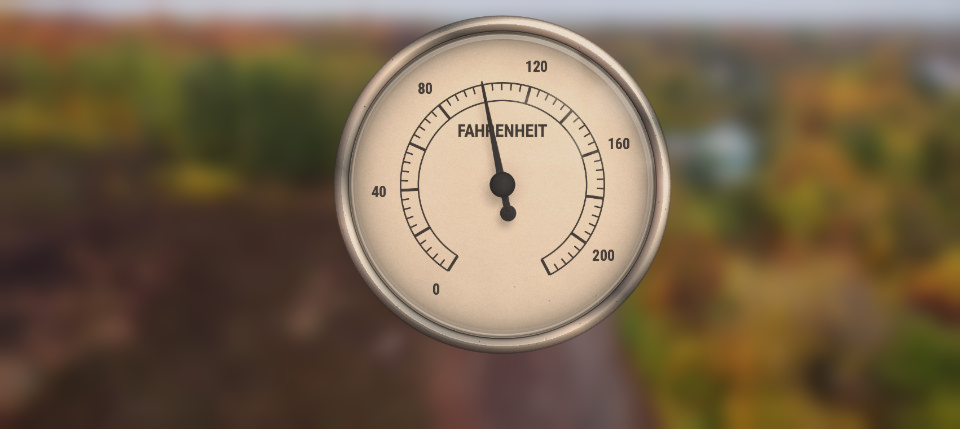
{"value": 100, "unit": "°F"}
